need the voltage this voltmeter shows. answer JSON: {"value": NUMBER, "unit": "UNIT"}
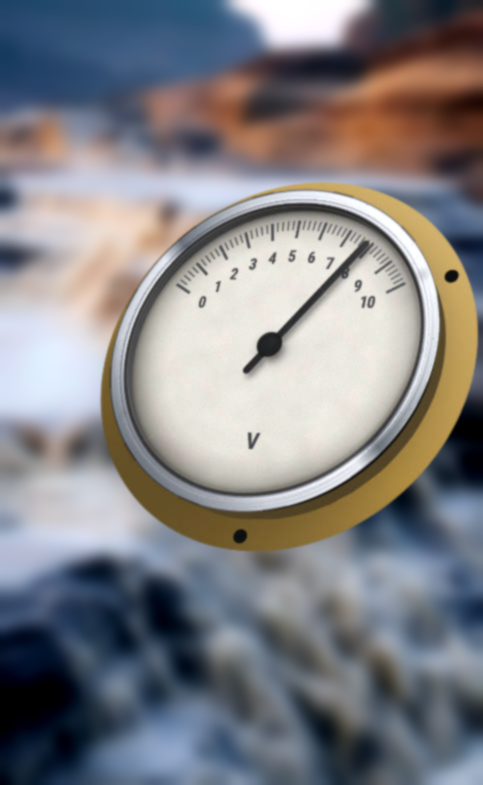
{"value": 8, "unit": "V"}
